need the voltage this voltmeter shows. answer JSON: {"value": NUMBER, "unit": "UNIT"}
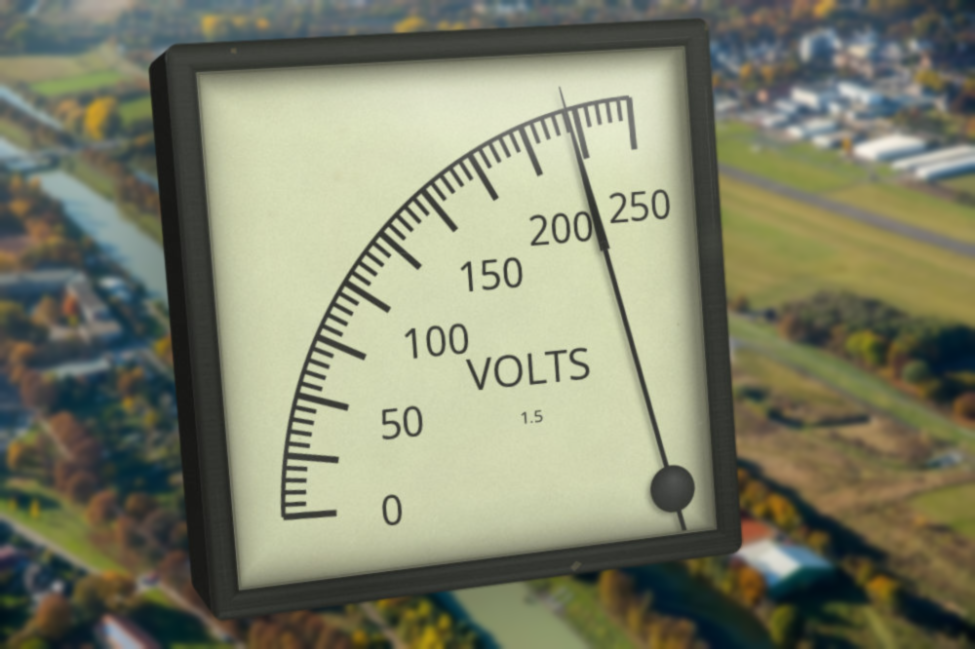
{"value": 220, "unit": "V"}
